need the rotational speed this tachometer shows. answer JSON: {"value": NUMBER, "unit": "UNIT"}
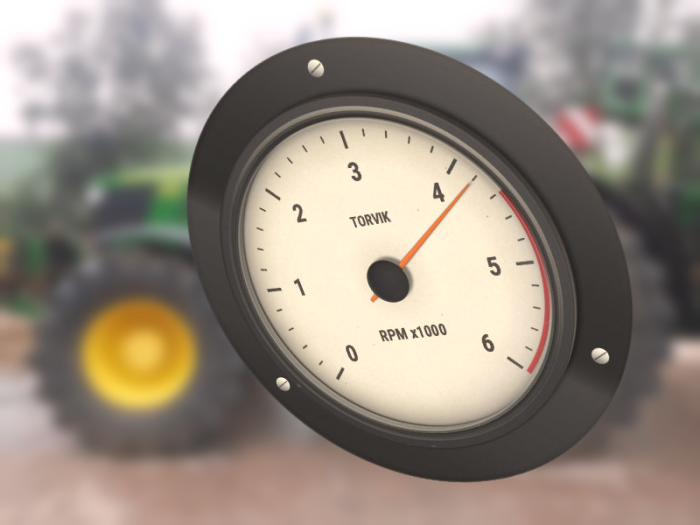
{"value": 4200, "unit": "rpm"}
